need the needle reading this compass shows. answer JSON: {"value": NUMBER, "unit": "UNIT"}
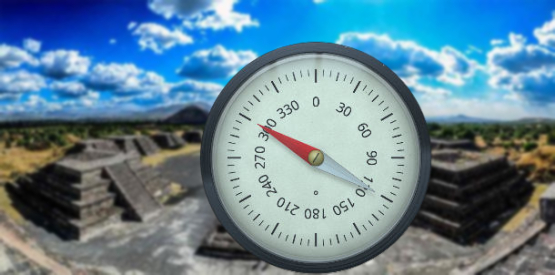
{"value": 300, "unit": "°"}
